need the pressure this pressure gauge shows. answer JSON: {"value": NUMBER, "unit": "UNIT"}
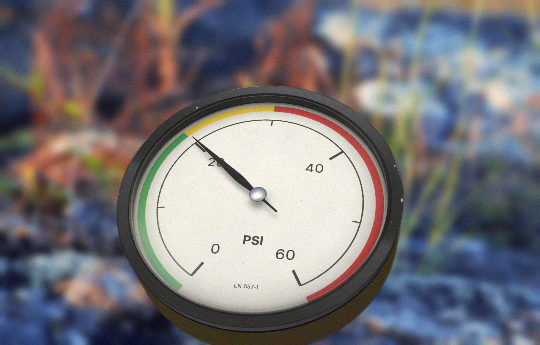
{"value": 20, "unit": "psi"}
